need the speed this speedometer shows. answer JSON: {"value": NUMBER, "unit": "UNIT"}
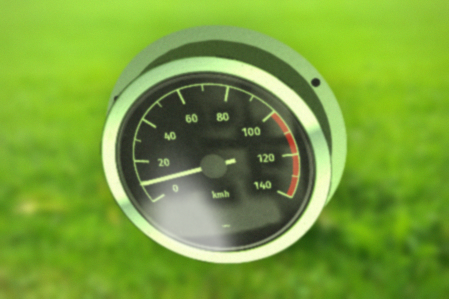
{"value": 10, "unit": "km/h"}
